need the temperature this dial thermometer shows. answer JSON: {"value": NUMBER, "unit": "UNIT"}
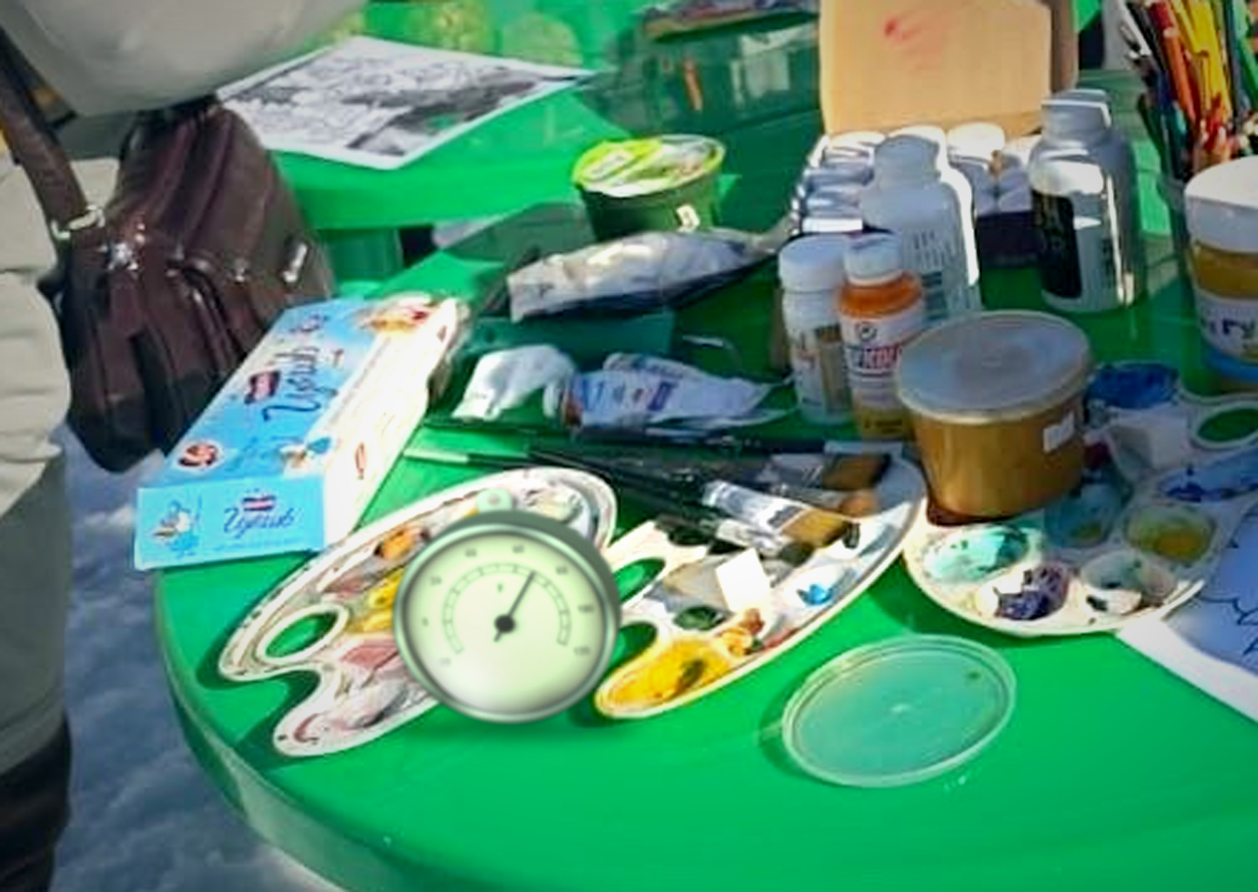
{"value": 70, "unit": "°F"}
